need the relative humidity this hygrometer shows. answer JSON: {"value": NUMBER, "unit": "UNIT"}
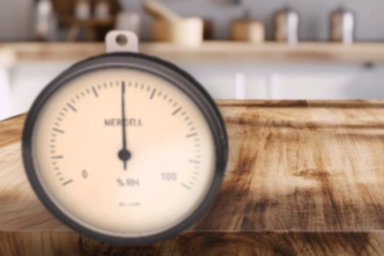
{"value": 50, "unit": "%"}
